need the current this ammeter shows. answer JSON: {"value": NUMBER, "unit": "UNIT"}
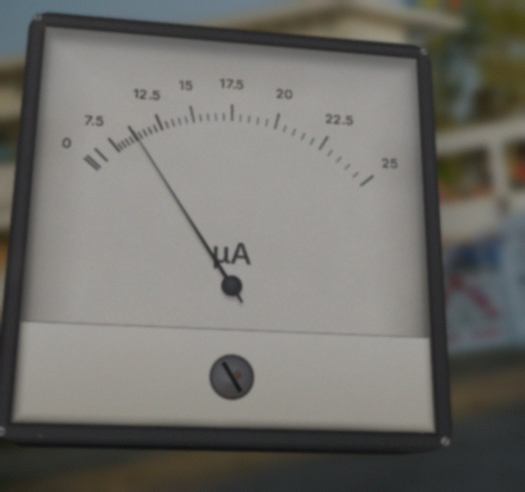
{"value": 10, "unit": "µA"}
